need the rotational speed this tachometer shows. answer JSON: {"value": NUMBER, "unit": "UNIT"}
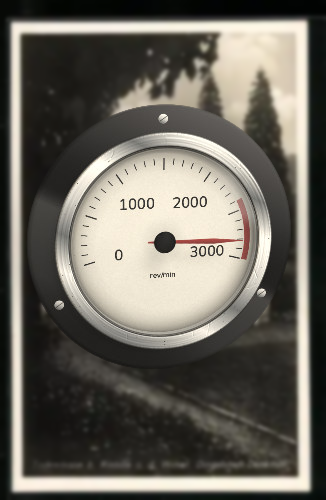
{"value": 2800, "unit": "rpm"}
